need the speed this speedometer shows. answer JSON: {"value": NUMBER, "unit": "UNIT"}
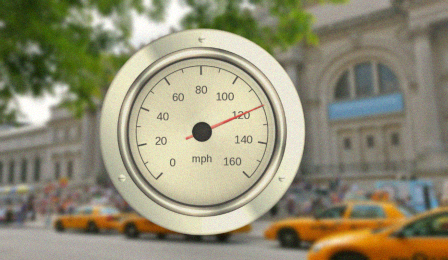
{"value": 120, "unit": "mph"}
